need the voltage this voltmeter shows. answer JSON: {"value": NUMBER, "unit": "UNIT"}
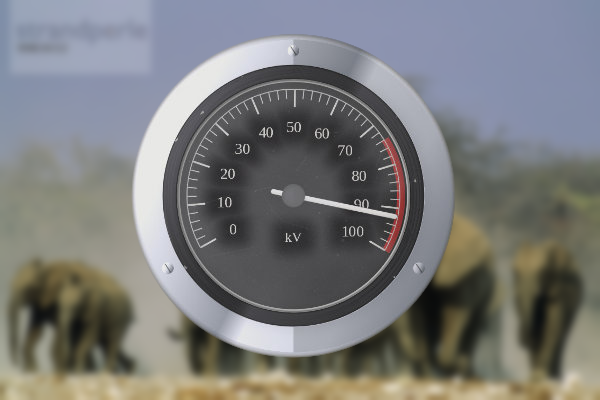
{"value": 92, "unit": "kV"}
